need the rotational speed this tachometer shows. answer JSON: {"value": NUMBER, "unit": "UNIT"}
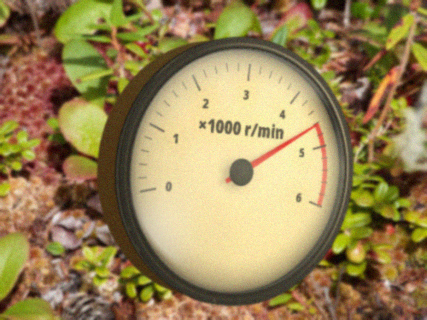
{"value": 4600, "unit": "rpm"}
